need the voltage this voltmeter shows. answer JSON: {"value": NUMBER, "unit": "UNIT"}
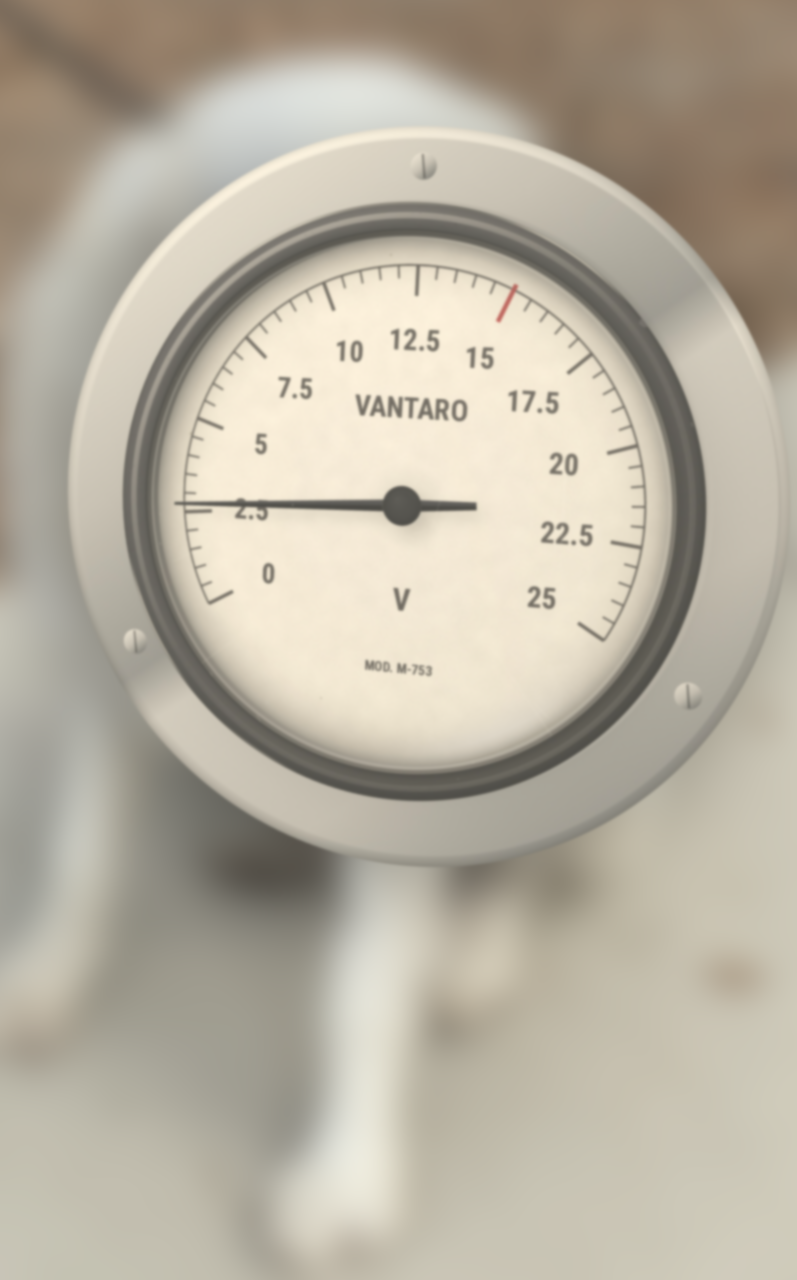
{"value": 2.75, "unit": "V"}
